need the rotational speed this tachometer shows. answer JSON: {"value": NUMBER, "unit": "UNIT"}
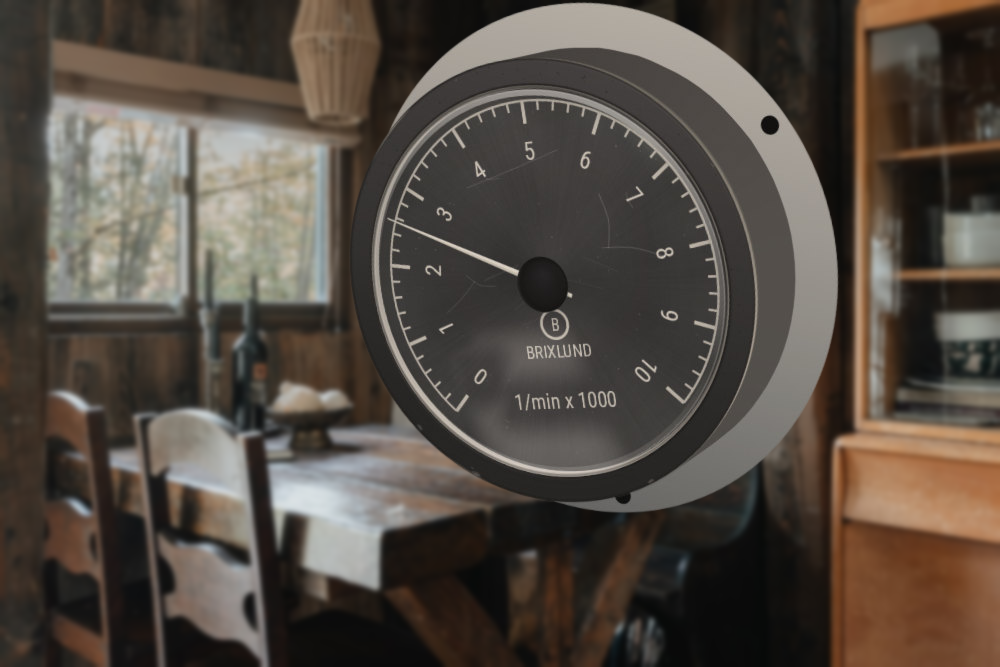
{"value": 2600, "unit": "rpm"}
